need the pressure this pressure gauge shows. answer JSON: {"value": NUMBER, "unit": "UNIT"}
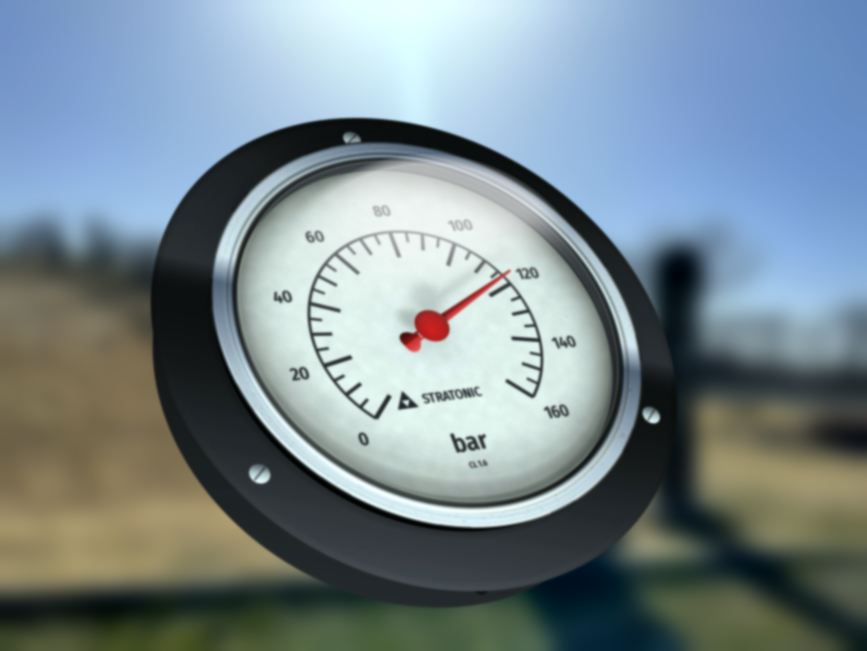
{"value": 117.5, "unit": "bar"}
